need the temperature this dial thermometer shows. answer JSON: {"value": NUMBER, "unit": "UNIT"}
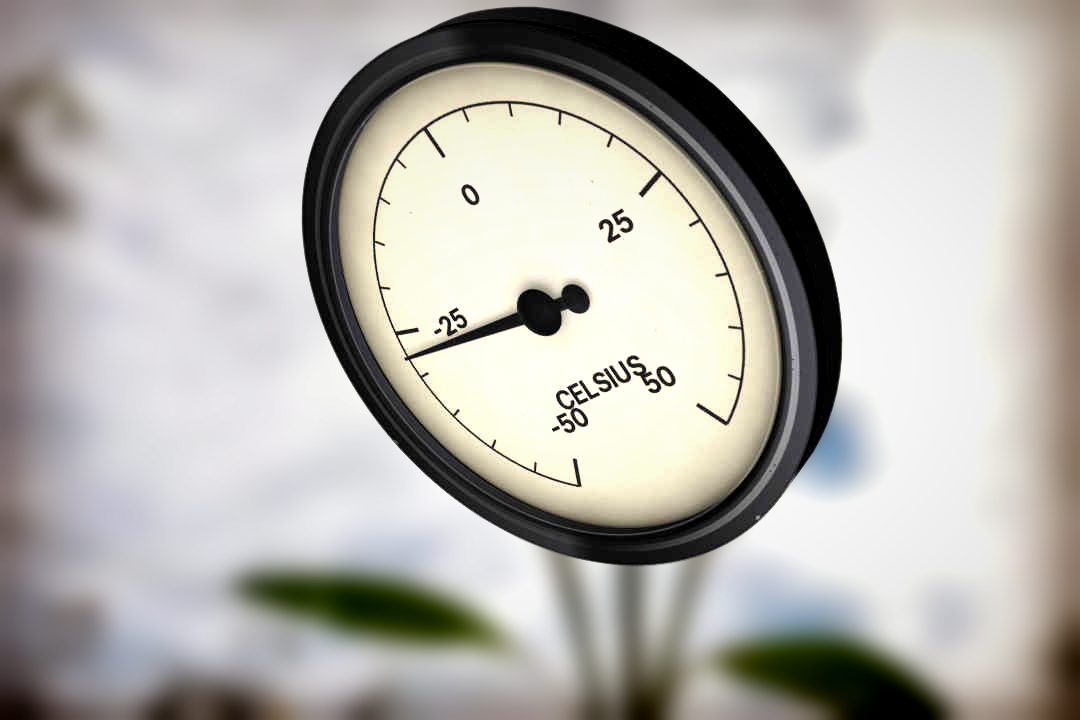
{"value": -27.5, "unit": "°C"}
